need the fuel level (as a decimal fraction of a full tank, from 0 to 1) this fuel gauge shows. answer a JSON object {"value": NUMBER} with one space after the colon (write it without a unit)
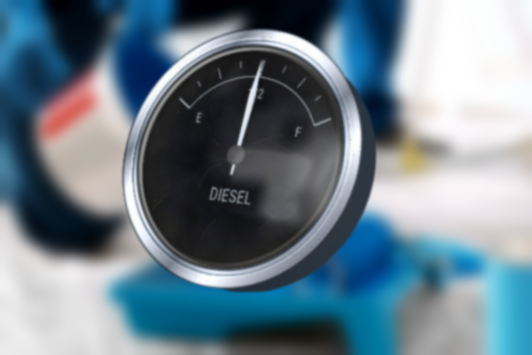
{"value": 0.5}
